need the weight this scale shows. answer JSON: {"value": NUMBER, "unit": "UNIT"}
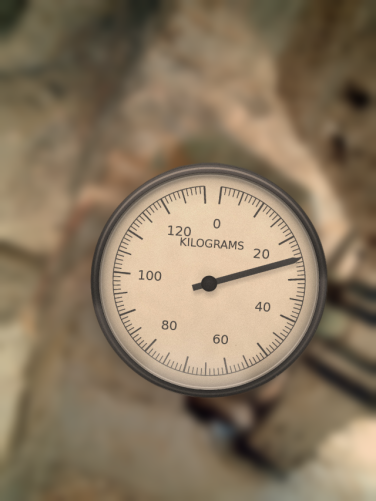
{"value": 25, "unit": "kg"}
